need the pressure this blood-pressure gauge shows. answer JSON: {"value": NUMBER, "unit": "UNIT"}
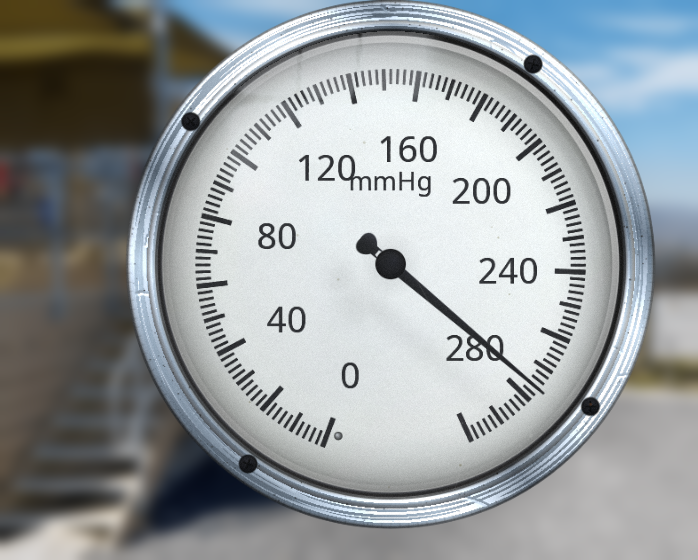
{"value": 276, "unit": "mmHg"}
